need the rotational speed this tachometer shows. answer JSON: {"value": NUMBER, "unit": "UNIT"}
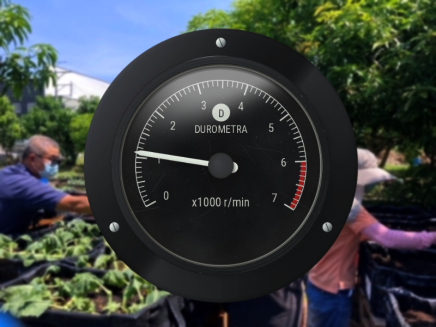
{"value": 1100, "unit": "rpm"}
